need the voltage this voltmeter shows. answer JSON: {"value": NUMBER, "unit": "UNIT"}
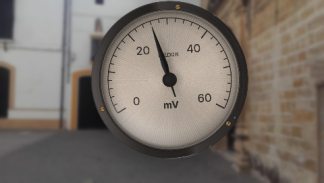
{"value": 26, "unit": "mV"}
